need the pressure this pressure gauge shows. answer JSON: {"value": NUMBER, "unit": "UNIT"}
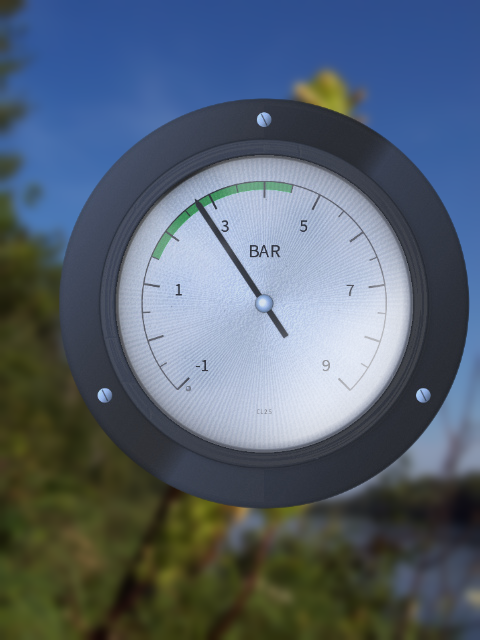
{"value": 2.75, "unit": "bar"}
